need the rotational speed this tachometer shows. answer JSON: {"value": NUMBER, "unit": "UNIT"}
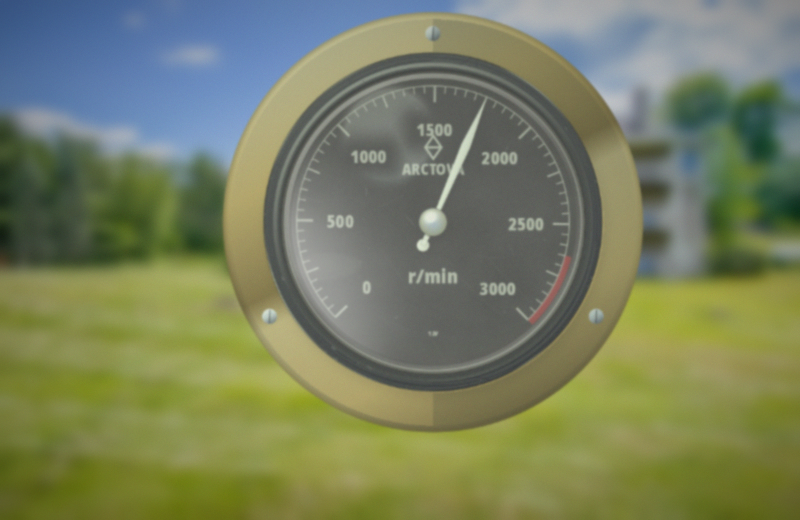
{"value": 1750, "unit": "rpm"}
